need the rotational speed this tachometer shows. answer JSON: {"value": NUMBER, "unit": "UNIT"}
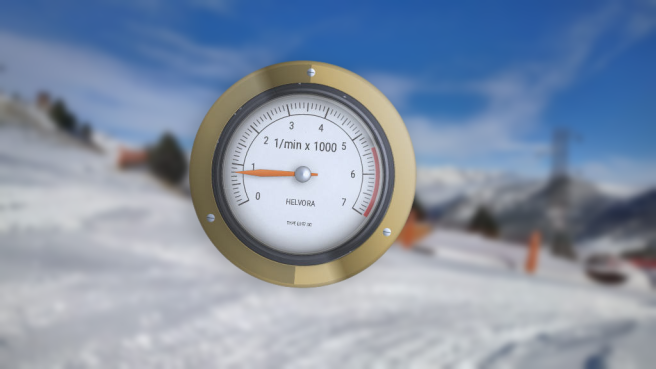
{"value": 800, "unit": "rpm"}
